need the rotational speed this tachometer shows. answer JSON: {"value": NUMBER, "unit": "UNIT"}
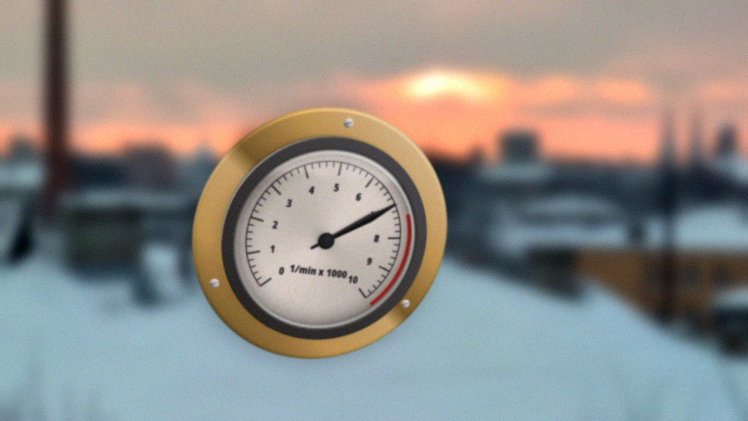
{"value": 7000, "unit": "rpm"}
